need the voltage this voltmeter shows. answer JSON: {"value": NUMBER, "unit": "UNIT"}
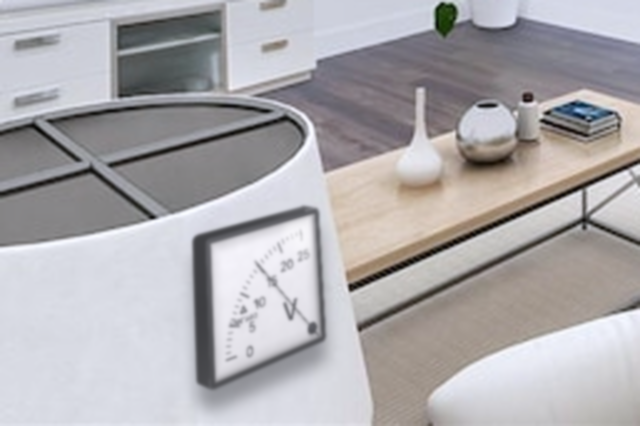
{"value": 15, "unit": "V"}
